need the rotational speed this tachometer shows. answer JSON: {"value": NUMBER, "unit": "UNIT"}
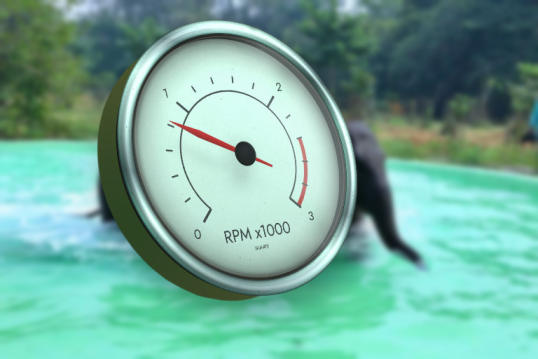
{"value": 800, "unit": "rpm"}
